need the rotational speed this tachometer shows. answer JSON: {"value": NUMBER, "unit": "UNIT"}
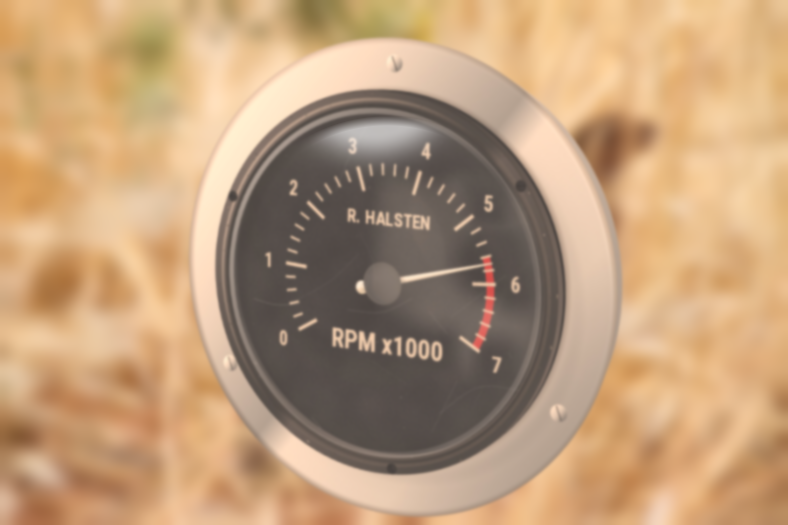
{"value": 5700, "unit": "rpm"}
